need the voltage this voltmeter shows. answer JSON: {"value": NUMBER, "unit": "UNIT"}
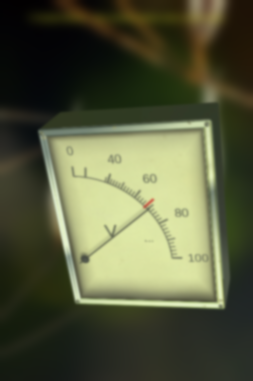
{"value": 70, "unit": "V"}
